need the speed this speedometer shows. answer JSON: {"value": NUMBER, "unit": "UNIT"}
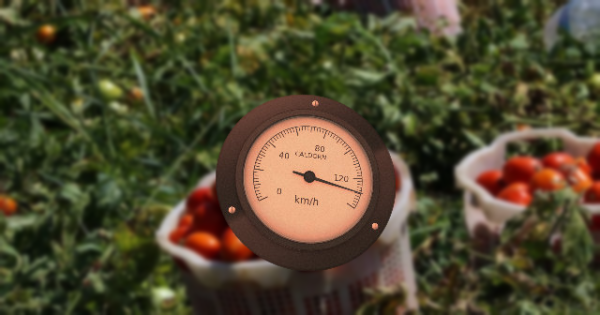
{"value": 130, "unit": "km/h"}
